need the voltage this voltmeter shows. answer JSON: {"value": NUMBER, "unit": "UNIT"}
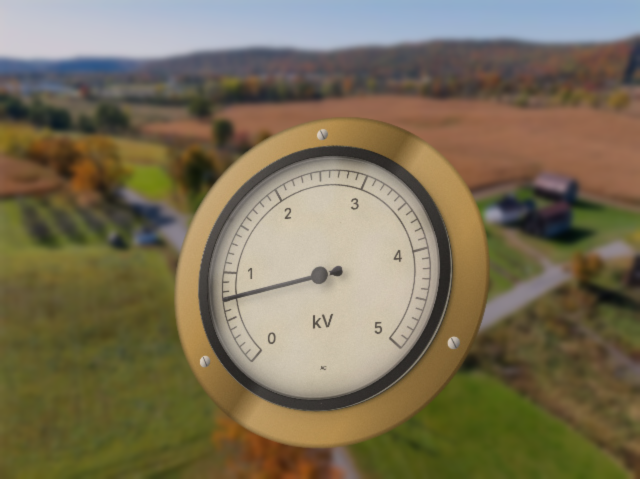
{"value": 0.7, "unit": "kV"}
